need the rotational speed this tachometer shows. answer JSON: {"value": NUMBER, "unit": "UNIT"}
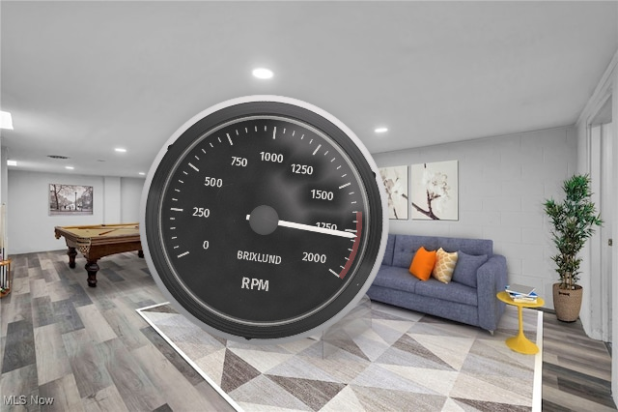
{"value": 1775, "unit": "rpm"}
